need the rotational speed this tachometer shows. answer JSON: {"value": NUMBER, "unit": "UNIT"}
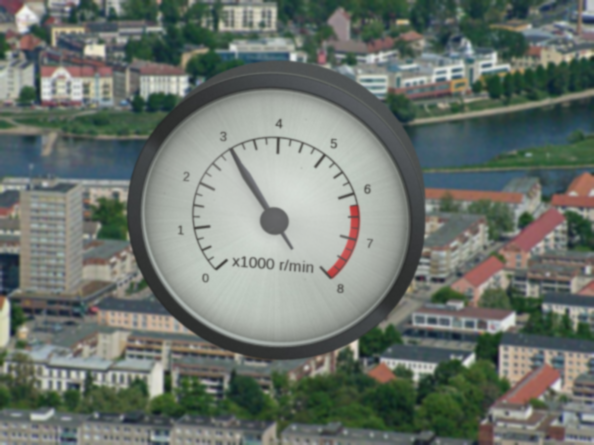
{"value": 3000, "unit": "rpm"}
